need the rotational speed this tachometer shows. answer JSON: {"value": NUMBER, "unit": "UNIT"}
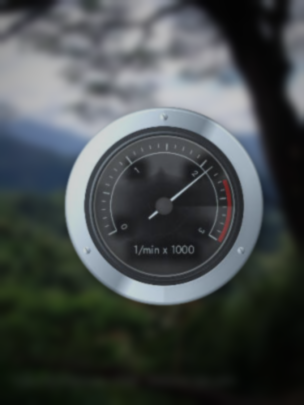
{"value": 2100, "unit": "rpm"}
